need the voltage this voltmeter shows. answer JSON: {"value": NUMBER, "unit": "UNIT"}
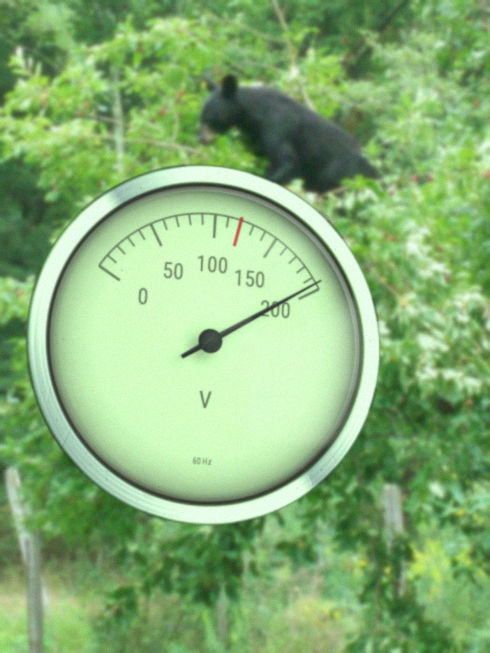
{"value": 195, "unit": "V"}
